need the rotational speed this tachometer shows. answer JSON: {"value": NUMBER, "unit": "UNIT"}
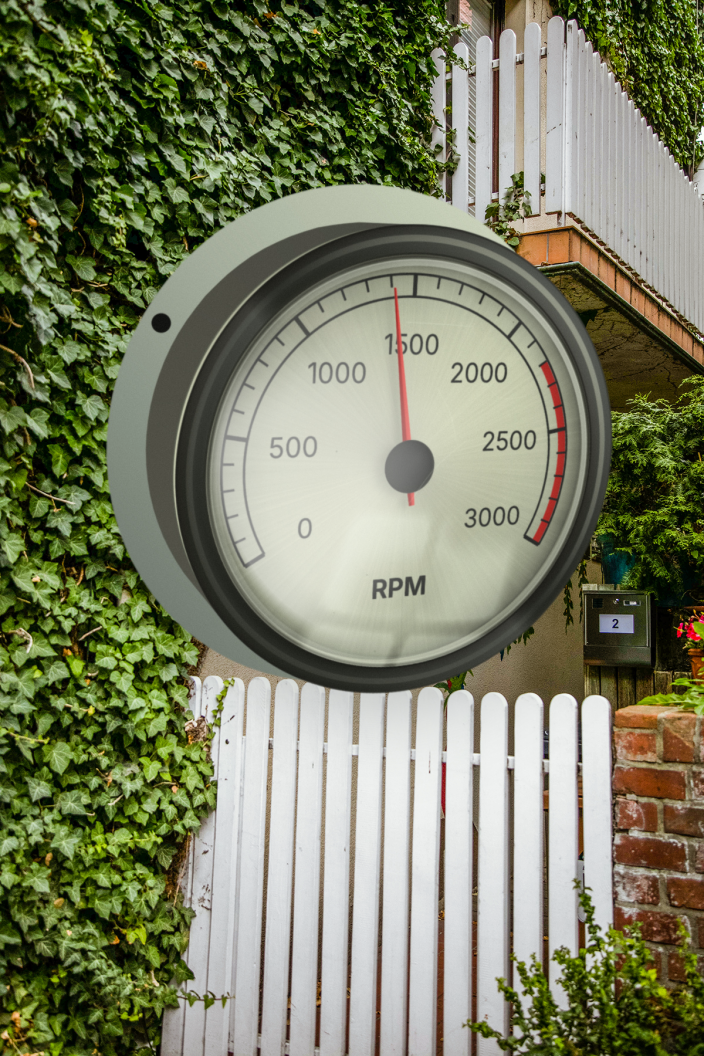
{"value": 1400, "unit": "rpm"}
